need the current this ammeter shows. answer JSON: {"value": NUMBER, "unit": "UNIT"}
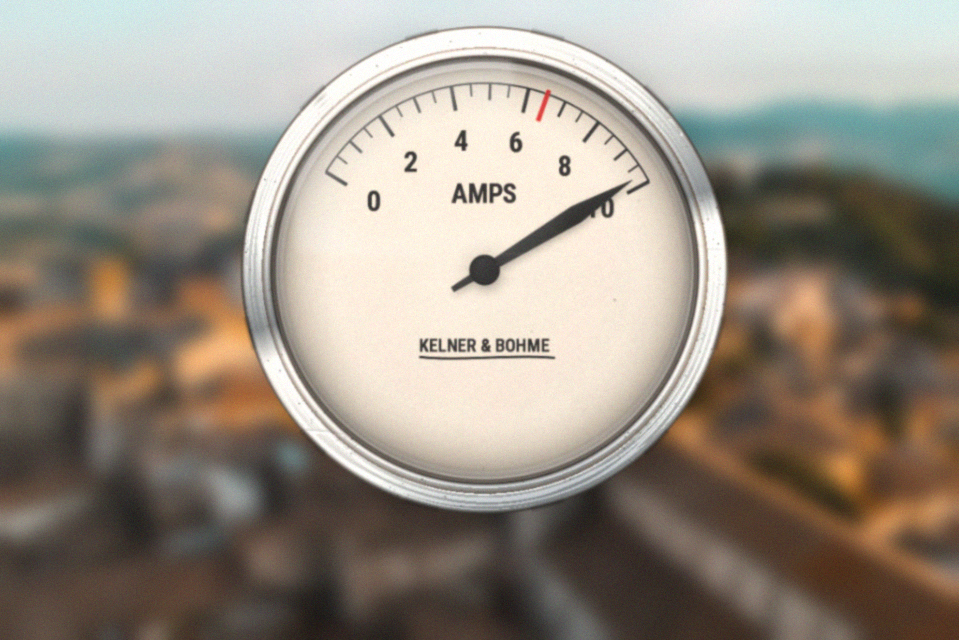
{"value": 9.75, "unit": "A"}
